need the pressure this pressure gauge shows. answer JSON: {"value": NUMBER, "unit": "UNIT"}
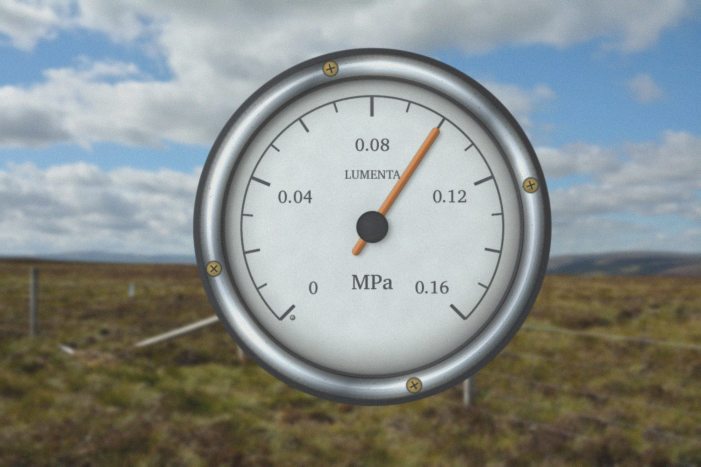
{"value": 0.1, "unit": "MPa"}
